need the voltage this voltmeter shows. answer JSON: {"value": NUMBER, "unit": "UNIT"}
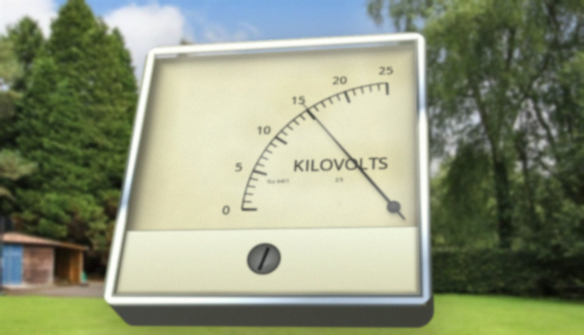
{"value": 15, "unit": "kV"}
